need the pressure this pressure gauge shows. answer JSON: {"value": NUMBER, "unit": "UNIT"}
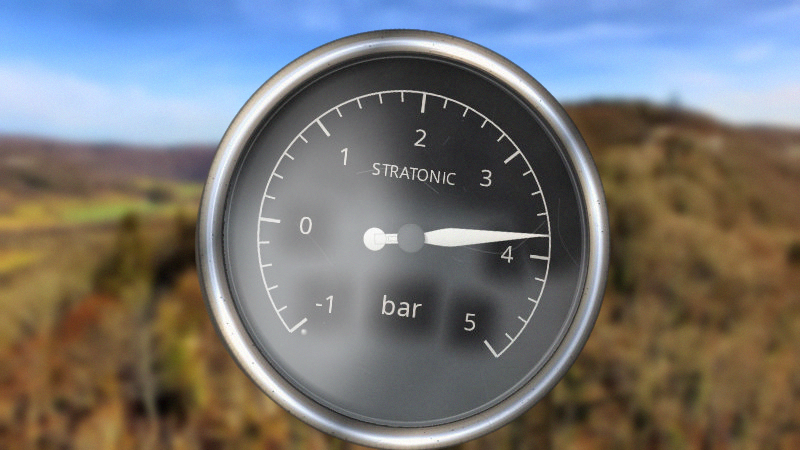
{"value": 3.8, "unit": "bar"}
